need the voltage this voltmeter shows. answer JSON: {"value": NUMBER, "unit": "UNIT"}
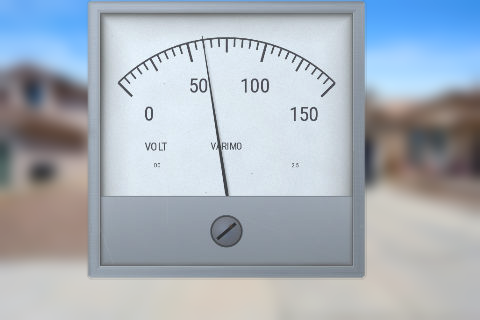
{"value": 60, "unit": "V"}
